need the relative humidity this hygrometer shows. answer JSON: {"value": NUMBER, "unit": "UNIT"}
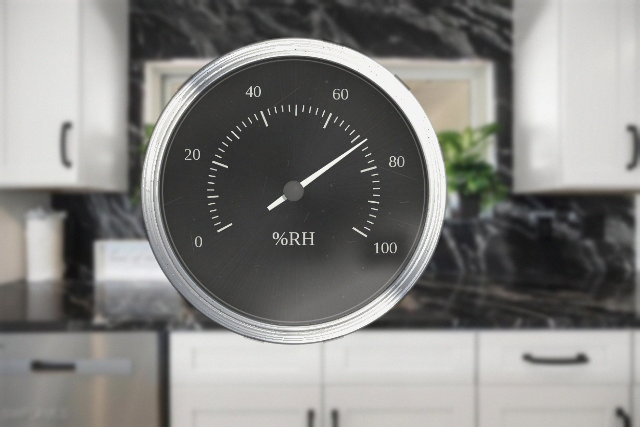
{"value": 72, "unit": "%"}
